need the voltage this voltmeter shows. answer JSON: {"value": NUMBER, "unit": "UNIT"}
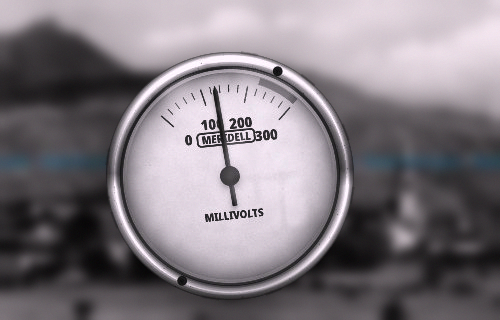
{"value": 130, "unit": "mV"}
